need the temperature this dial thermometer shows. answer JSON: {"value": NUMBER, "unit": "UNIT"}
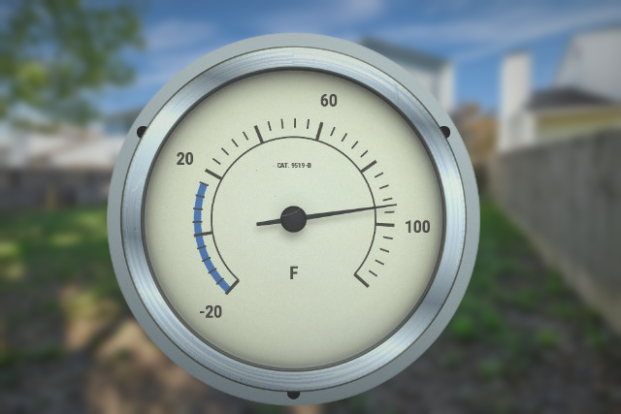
{"value": 94, "unit": "°F"}
